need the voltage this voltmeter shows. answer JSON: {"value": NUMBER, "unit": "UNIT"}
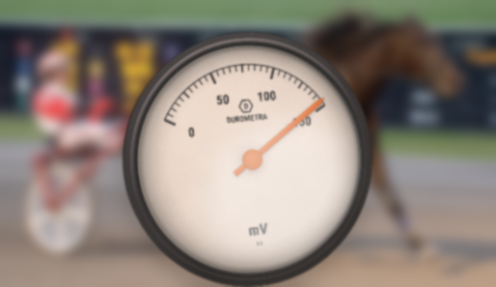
{"value": 145, "unit": "mV"}
